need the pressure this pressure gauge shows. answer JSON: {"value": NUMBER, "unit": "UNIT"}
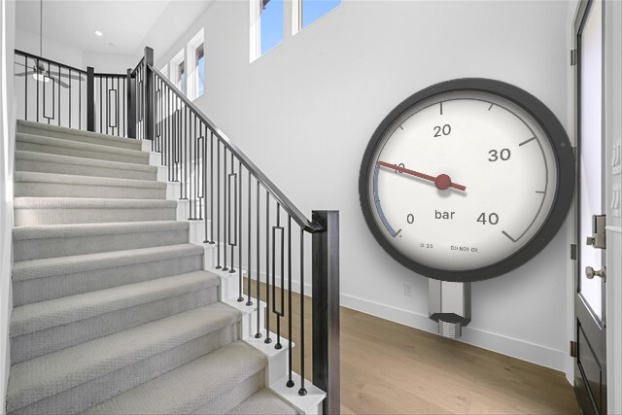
{"value": 10, "unit": "bar"}
